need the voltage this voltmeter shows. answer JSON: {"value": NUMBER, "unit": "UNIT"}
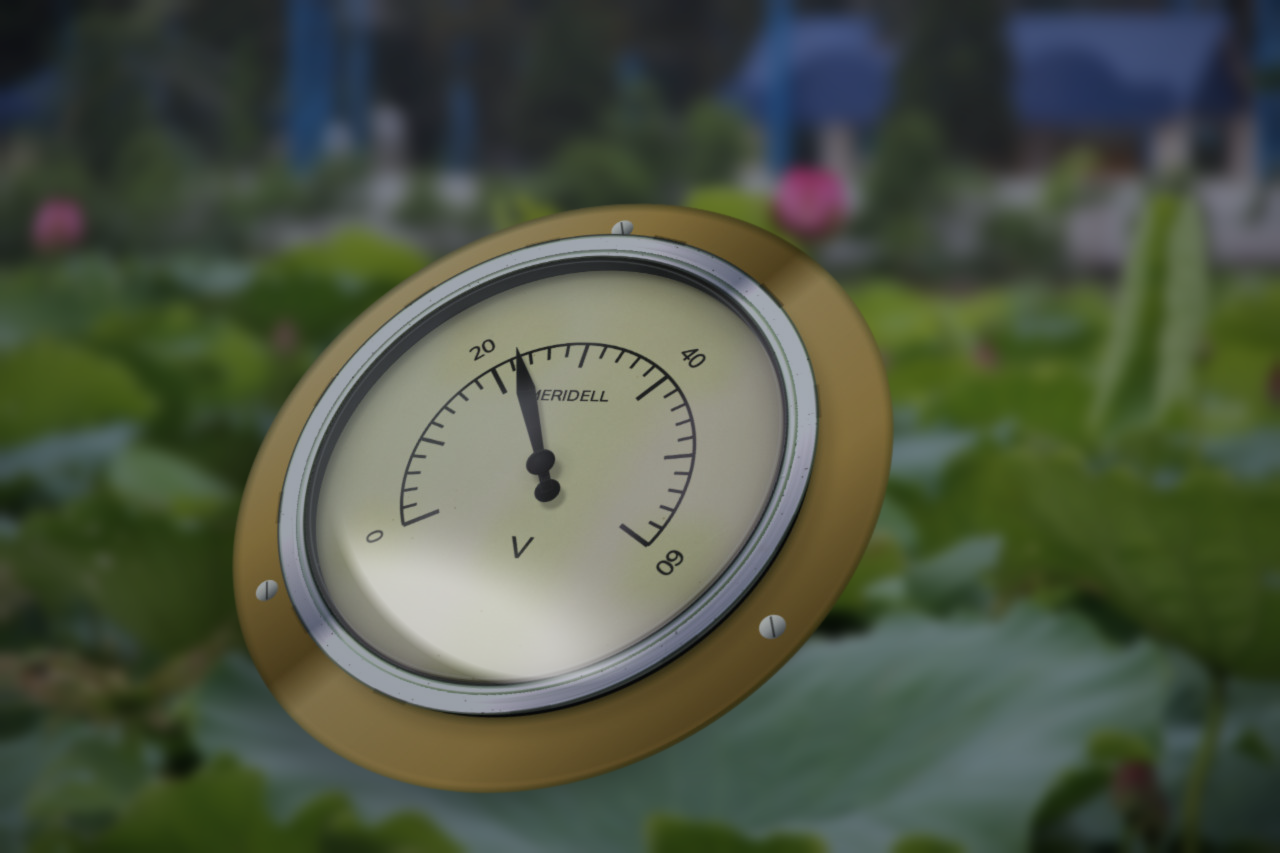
{"value": 23, "unit": "V"}
